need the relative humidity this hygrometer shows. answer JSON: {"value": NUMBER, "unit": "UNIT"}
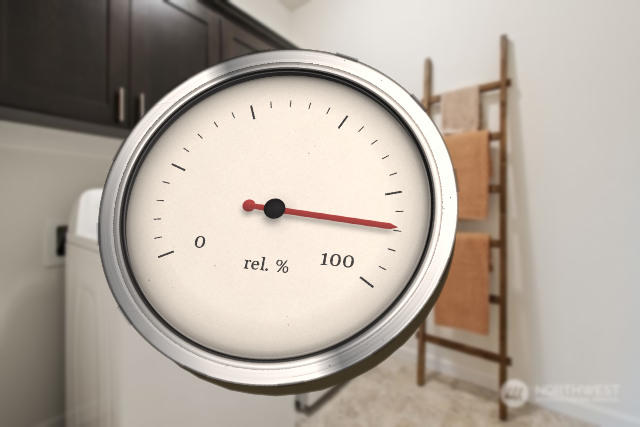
{"value": 88, "unit": "%"}
